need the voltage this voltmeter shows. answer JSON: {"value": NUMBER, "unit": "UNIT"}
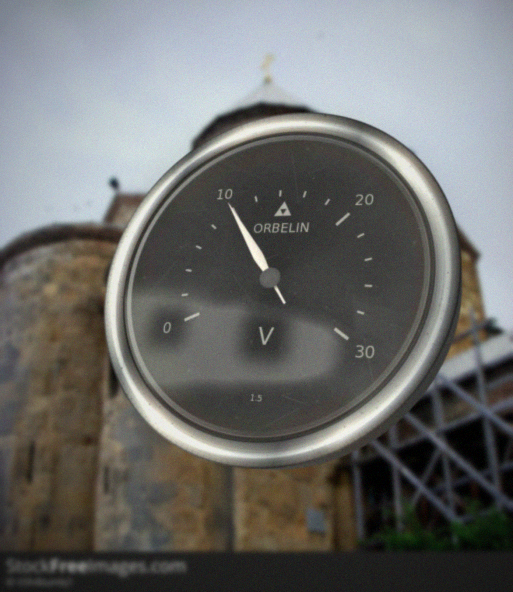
{"value": 10, "unit": "V"}
